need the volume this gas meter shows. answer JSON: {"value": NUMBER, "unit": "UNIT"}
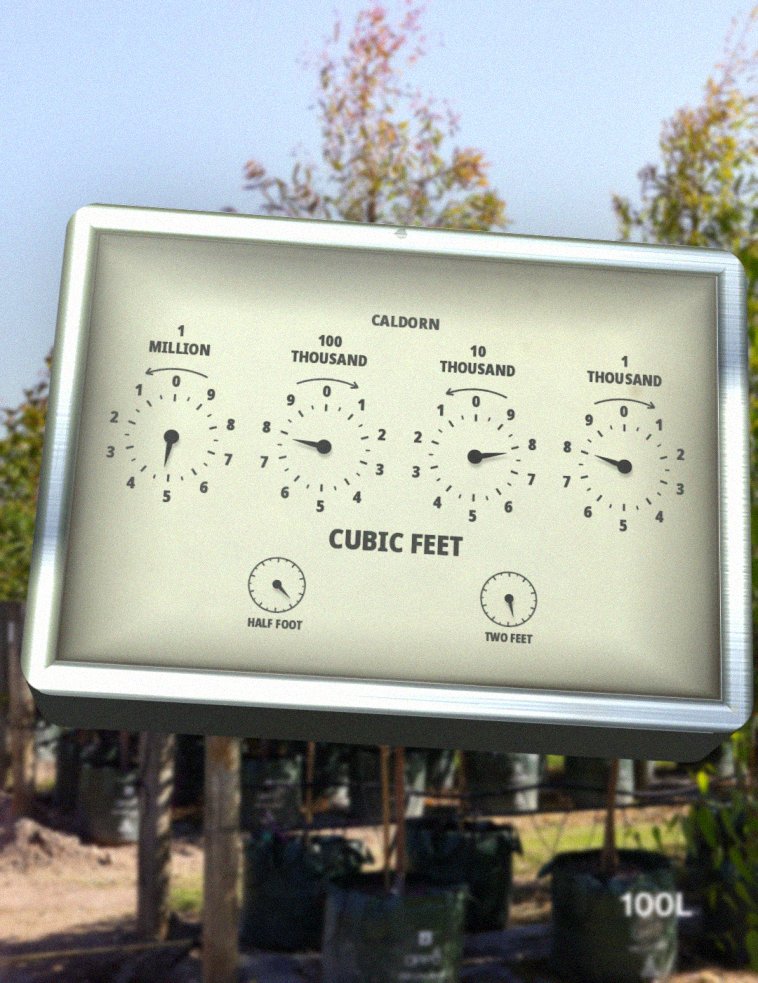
{"value": 477800, "unit": "ft³"}
